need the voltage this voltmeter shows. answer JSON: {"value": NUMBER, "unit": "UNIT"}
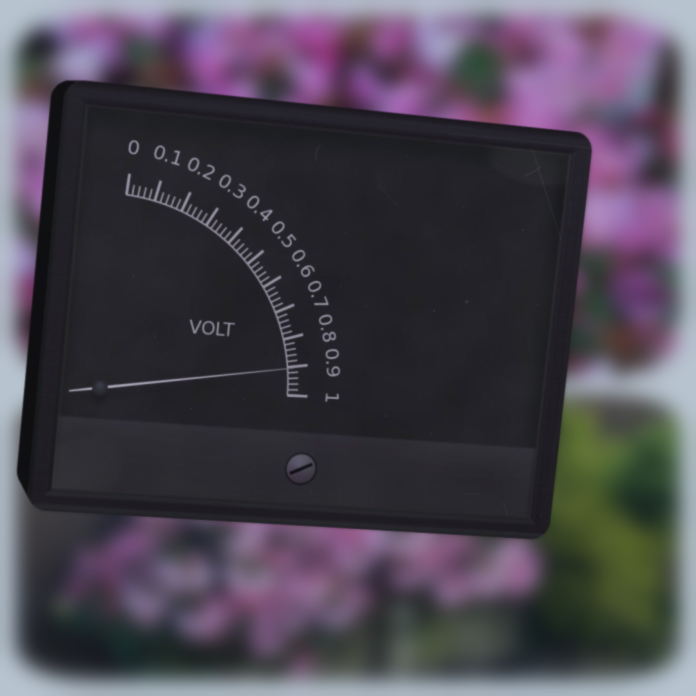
{"value": 0.9, "unit": "V"}
